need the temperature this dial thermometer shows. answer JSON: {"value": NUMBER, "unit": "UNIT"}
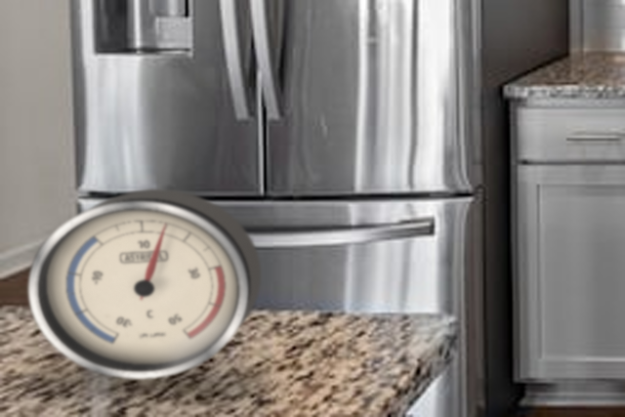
{"value": 15, "unit": "°C"}
